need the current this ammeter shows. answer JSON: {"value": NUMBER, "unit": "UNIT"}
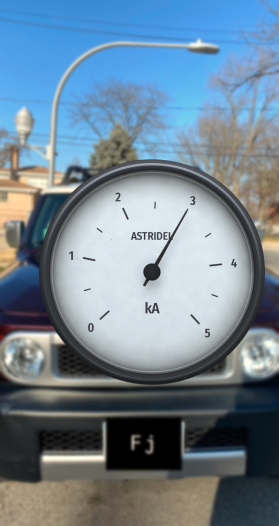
{"value": 3, "unit": "kA"}
